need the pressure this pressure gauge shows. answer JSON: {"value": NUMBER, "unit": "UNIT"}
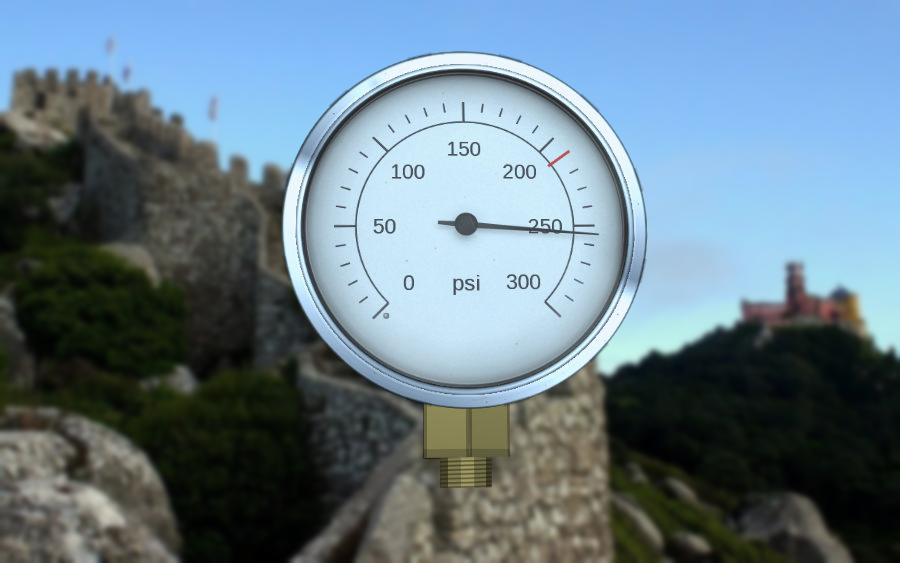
{"value": 255, "unit": "psi"}
